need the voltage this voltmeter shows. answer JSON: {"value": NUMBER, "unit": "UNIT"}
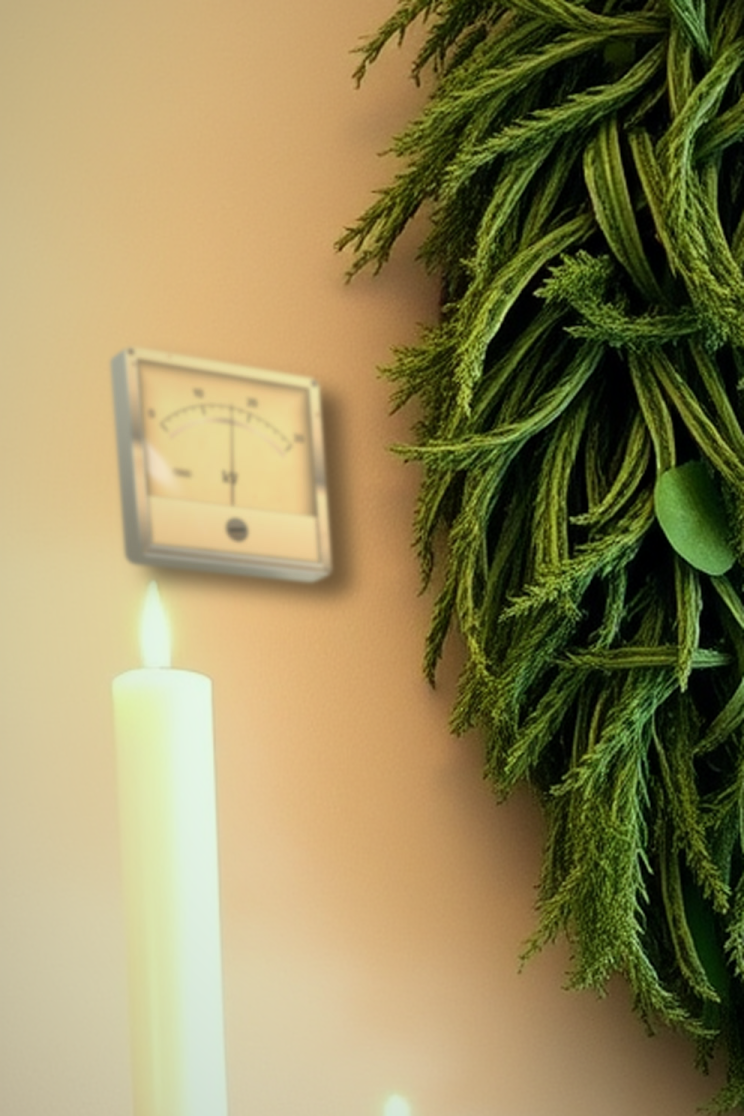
{"value": 16, "unit": "kV"}
